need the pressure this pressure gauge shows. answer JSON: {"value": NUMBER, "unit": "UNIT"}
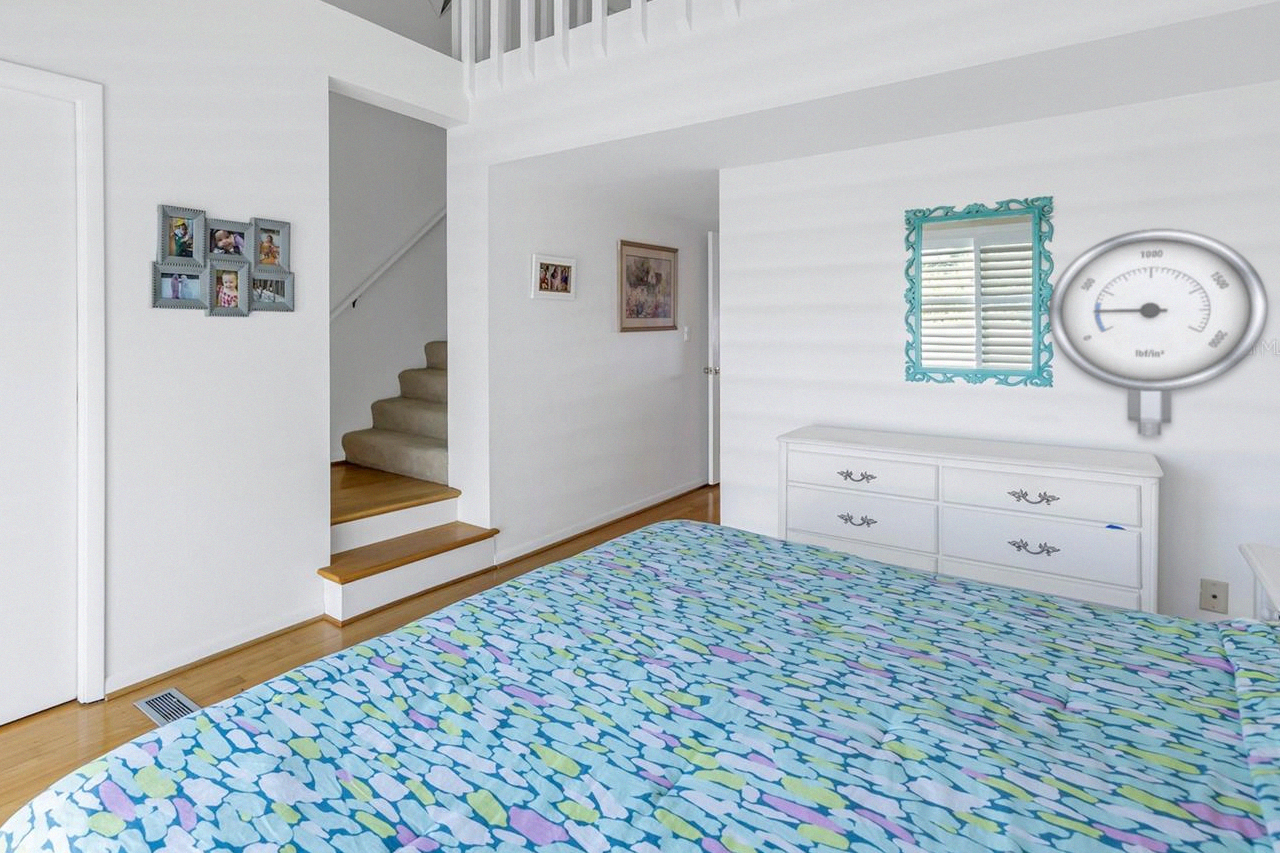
{"value": 250, "unit": "psi"}
